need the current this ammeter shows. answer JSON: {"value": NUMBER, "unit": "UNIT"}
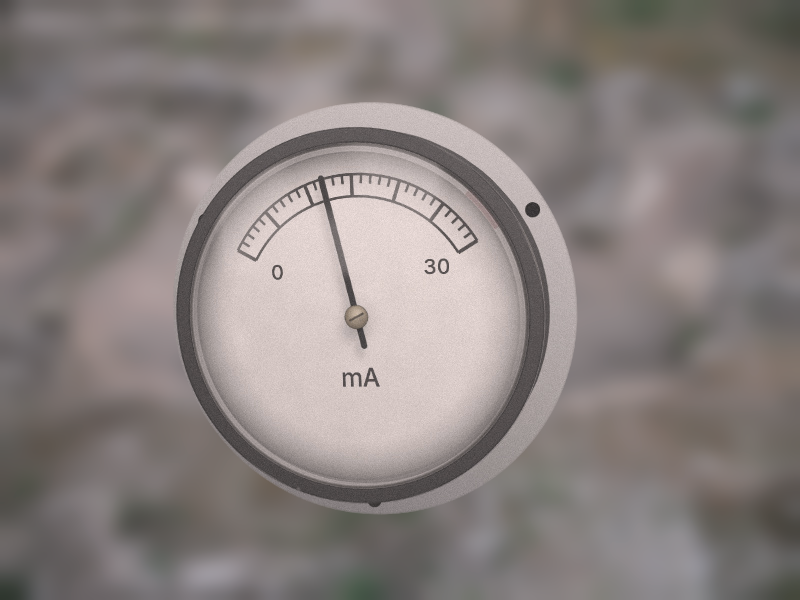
{"value": 12, "unit": "mA"}
